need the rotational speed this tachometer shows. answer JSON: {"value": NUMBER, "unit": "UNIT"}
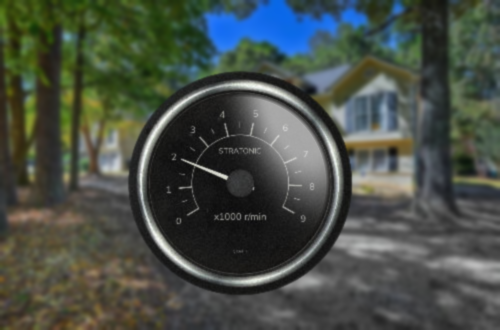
{"value": 2000, "unit": "rpm"}
